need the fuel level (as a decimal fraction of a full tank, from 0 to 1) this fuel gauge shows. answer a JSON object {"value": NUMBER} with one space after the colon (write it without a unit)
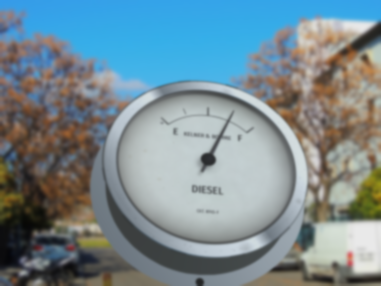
{"value": 0.75}
